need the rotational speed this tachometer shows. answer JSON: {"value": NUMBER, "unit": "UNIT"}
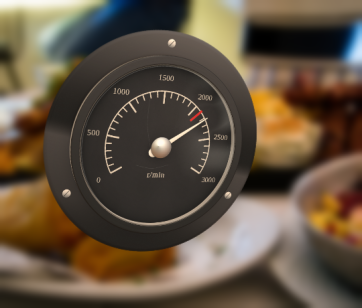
{"value": 2200, "unit": "rpm"}
